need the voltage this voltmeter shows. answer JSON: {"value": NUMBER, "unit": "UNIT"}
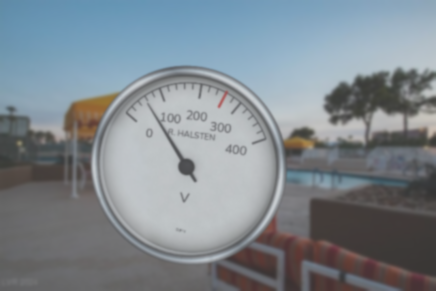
{"value": 60, "unit": "V"}
